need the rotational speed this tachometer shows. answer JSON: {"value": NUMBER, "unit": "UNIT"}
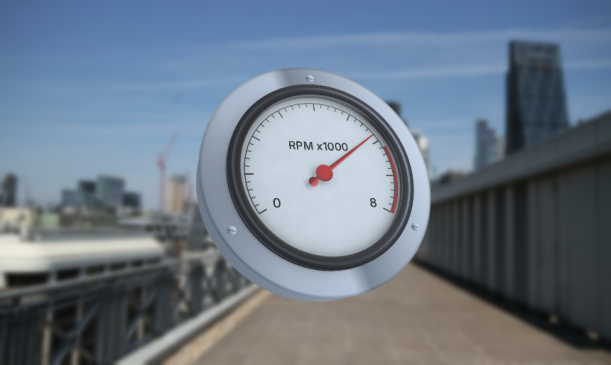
{"value": 5800, "unit": "rpm"}
